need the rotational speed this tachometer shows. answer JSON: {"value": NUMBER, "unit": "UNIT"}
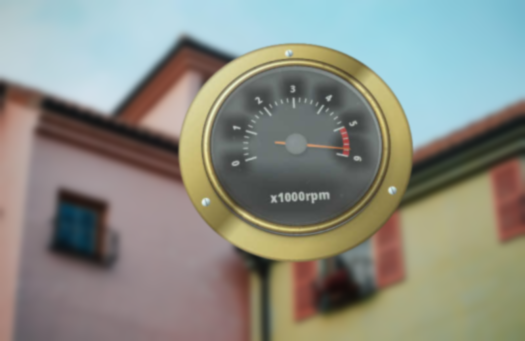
{"value": 5800, "unit": "rpm"}
